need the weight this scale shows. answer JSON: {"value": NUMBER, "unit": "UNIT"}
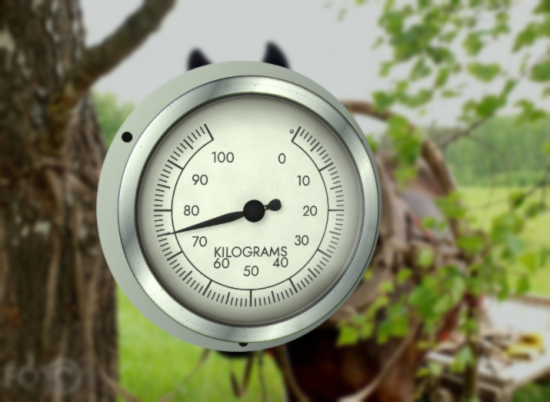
{"value": 75, "unit": "kg"}
